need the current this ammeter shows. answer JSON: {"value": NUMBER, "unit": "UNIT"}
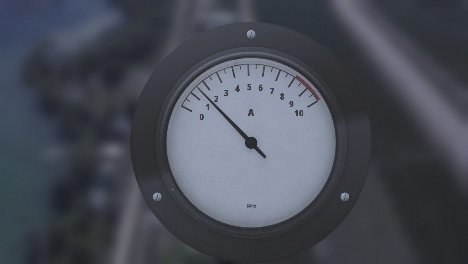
{"value": 1.5, "unit": "A"}
